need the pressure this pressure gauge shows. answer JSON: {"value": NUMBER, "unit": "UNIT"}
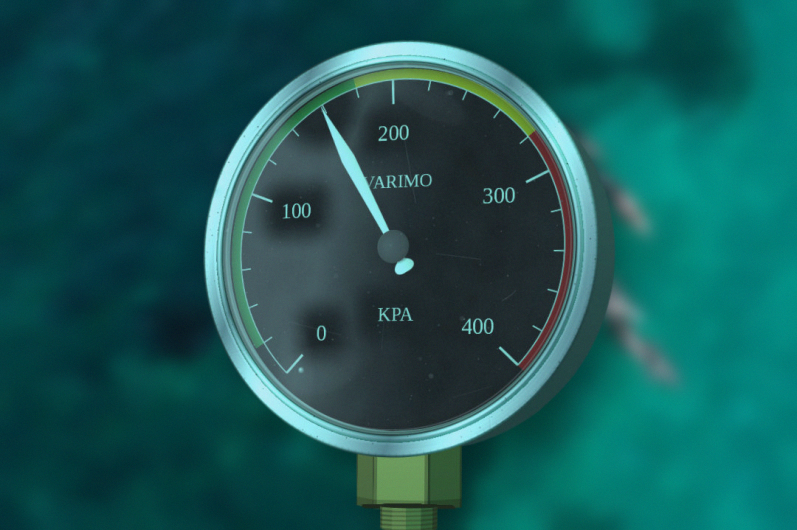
{"value": 160, "unit": "kPa"}
